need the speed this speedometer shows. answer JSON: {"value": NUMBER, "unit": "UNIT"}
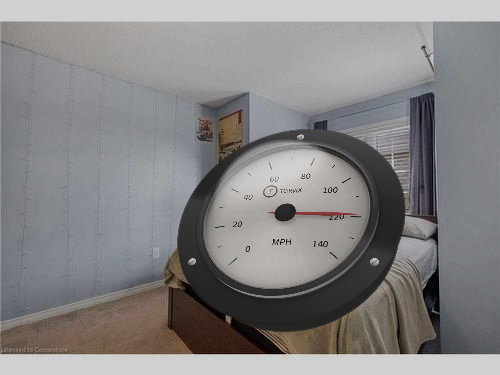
{"value": 120, "unit": "mph"}
